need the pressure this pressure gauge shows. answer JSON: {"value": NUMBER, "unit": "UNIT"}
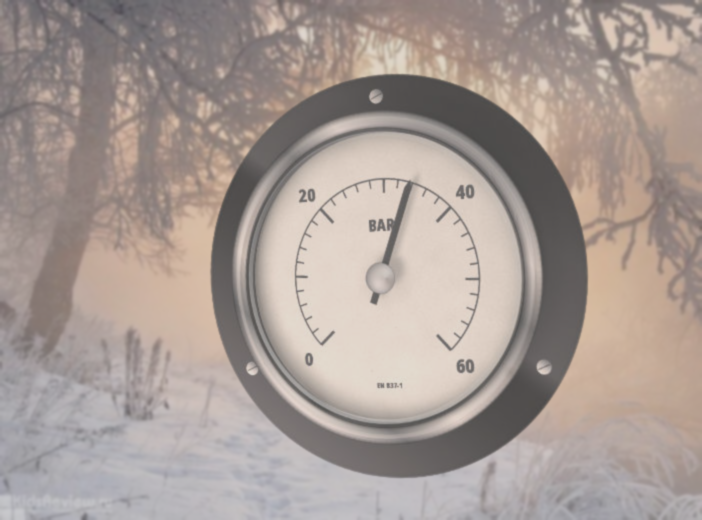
{"value": 34, "unit": "bar"}
